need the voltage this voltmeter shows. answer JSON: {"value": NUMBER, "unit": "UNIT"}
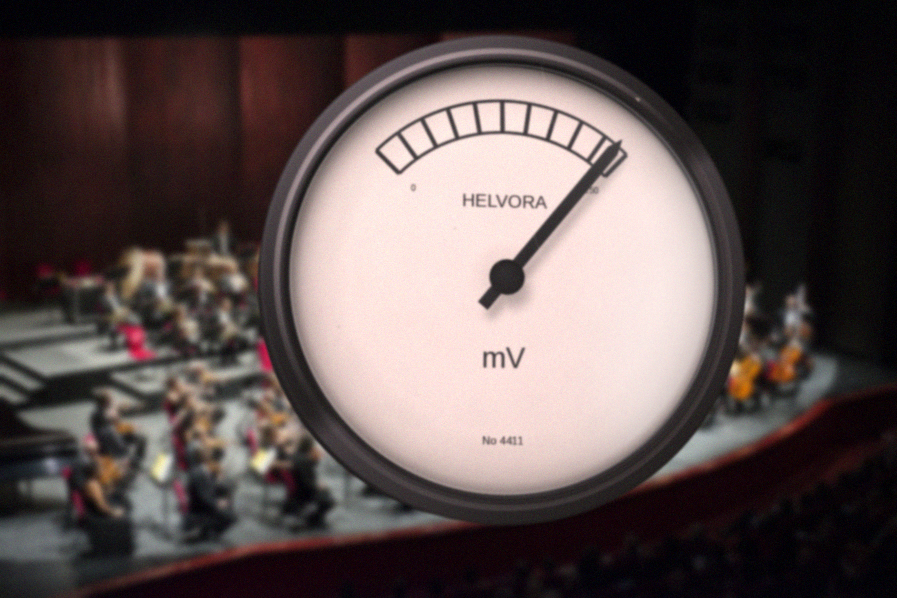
{"value": 237.5, "unit": "mV"}
